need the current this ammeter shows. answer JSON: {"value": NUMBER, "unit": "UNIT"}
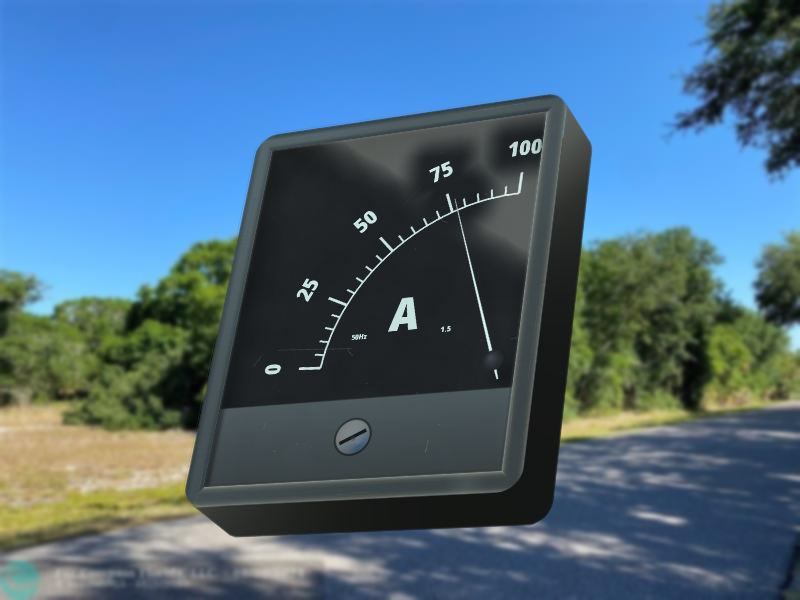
{"value": 77.5, "unit": "A"}
